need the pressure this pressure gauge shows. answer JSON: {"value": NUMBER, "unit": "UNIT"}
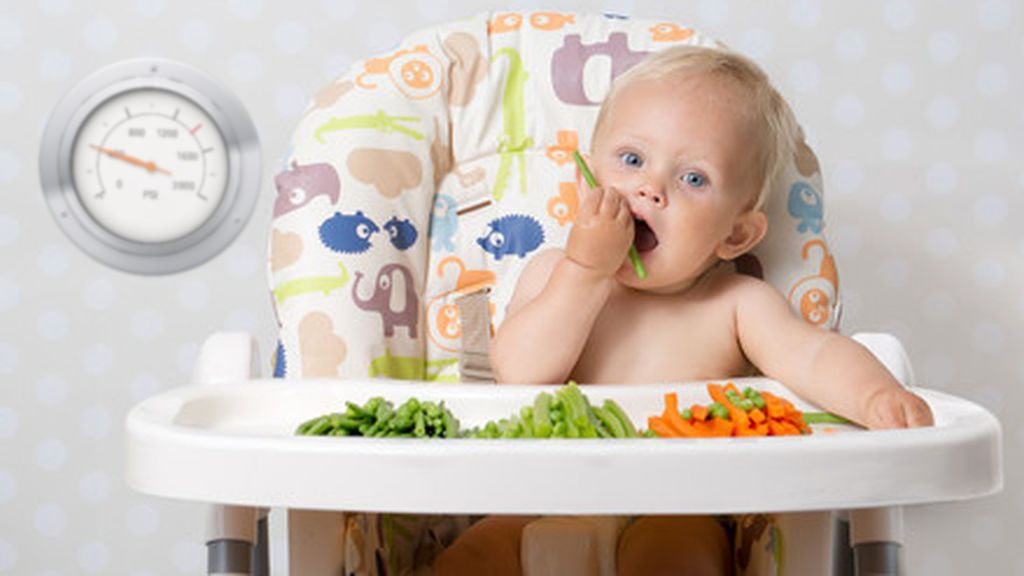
{"value": 400, "unit": "psi"}
